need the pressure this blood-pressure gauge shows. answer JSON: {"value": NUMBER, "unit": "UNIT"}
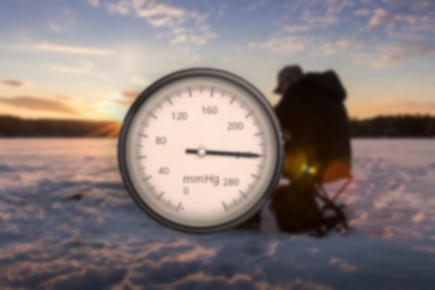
{"value": 240, "unit": "mmHg"}
